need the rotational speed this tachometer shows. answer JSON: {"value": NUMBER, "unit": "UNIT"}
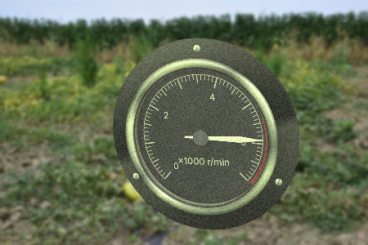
{"value": 5900, "unit": "rpm"}
